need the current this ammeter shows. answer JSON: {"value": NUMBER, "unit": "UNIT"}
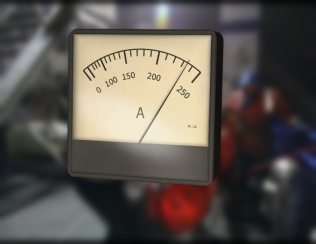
{"value": 235, "unit": "A"}
